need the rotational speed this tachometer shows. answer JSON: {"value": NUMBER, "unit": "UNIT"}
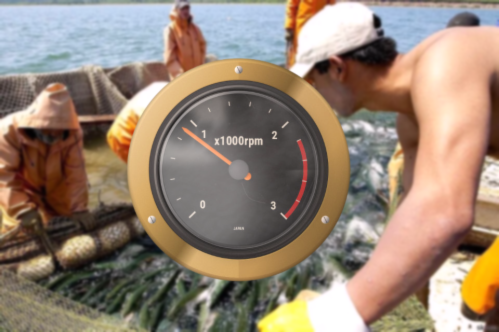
{"value": 900, "unit": "rpm"}
